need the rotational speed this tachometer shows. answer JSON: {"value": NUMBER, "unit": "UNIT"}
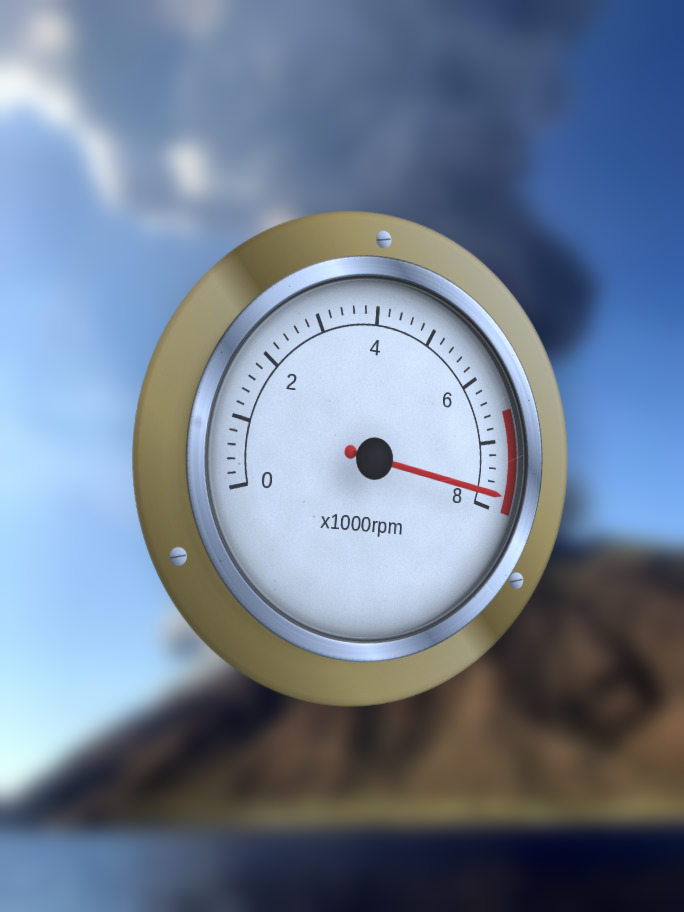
{"value": 7800, "unit": "rpm"}
